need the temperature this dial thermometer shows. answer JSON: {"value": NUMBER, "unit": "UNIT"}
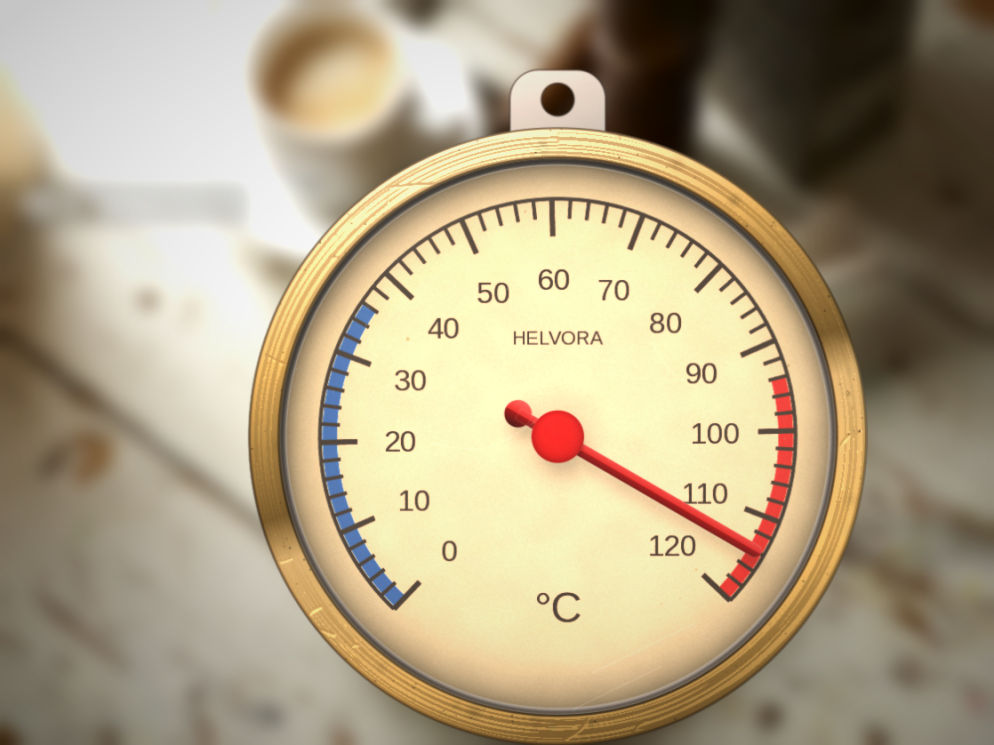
{"value": 114, "unit": "°C"}
